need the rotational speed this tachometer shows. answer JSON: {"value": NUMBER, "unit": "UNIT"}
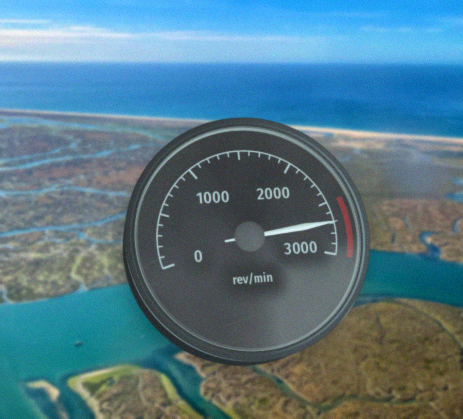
{"value": 2700, "unit": "rpm"}
